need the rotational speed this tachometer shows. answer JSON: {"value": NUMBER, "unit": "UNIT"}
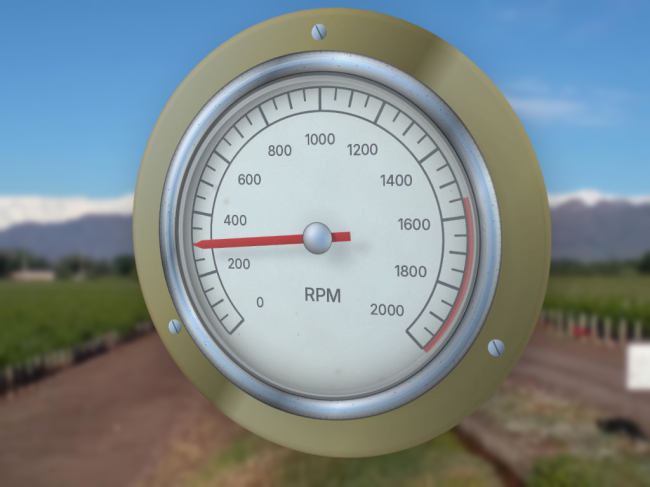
{"value": 300, "unit": "rpm"}
